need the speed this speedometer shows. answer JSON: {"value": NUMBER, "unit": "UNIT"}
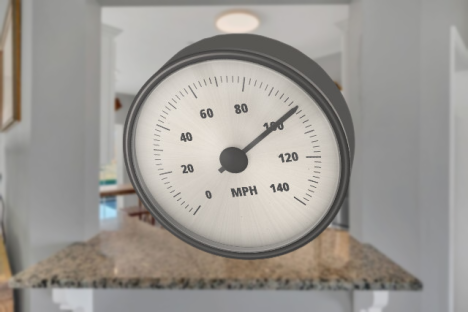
{"value": 100, "unit": "mph"}
